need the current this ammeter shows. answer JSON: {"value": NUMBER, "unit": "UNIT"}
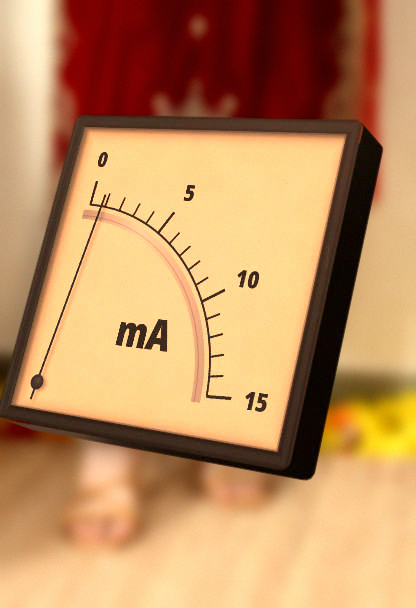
{"value": 1, "unit": "mA"}
